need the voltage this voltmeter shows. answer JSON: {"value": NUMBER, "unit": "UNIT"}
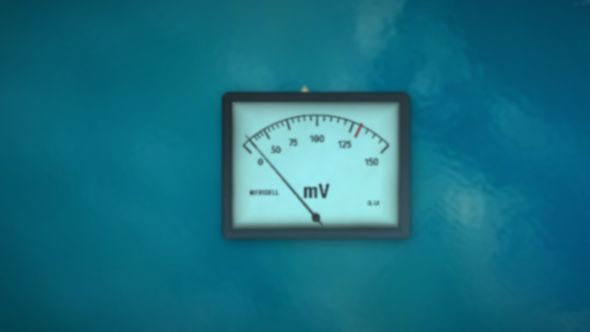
{"value": 25, "unit": "mV"}
